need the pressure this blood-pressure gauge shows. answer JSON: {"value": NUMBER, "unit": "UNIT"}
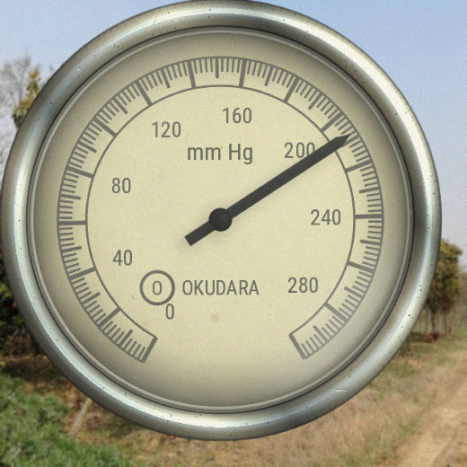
{"value": 208, "unit": "mmHg"}
